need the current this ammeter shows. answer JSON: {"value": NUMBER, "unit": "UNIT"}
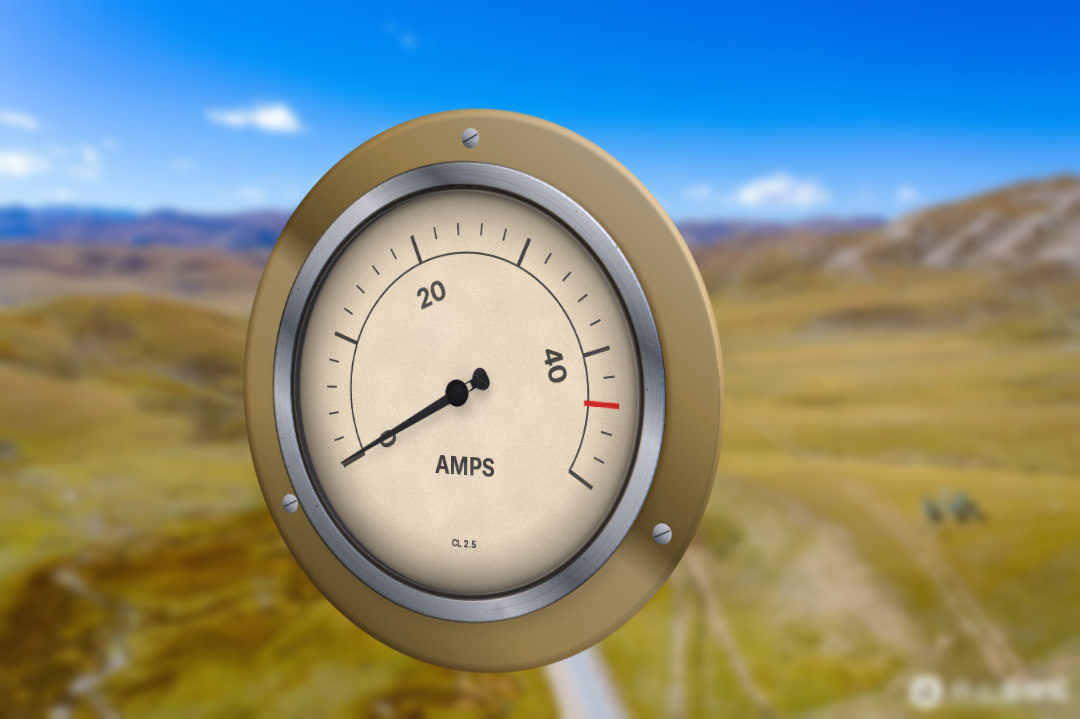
{"value": 0, "unit": "A"}
